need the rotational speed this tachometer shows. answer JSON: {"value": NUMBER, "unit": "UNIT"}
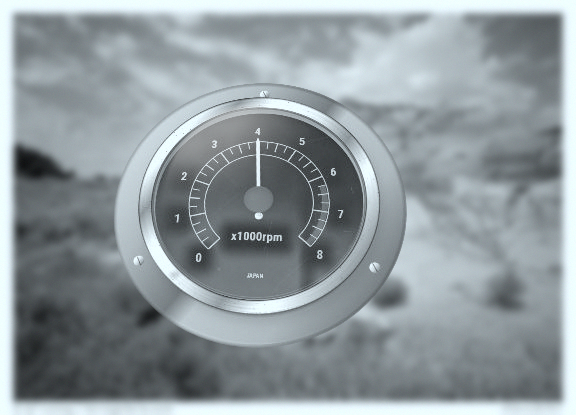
{"value": 4000, "unit": "rpm"}
